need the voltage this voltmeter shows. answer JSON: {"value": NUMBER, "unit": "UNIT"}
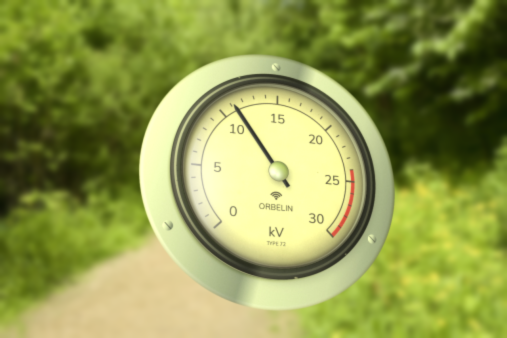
{"value": 11, "unit": "kV"}
